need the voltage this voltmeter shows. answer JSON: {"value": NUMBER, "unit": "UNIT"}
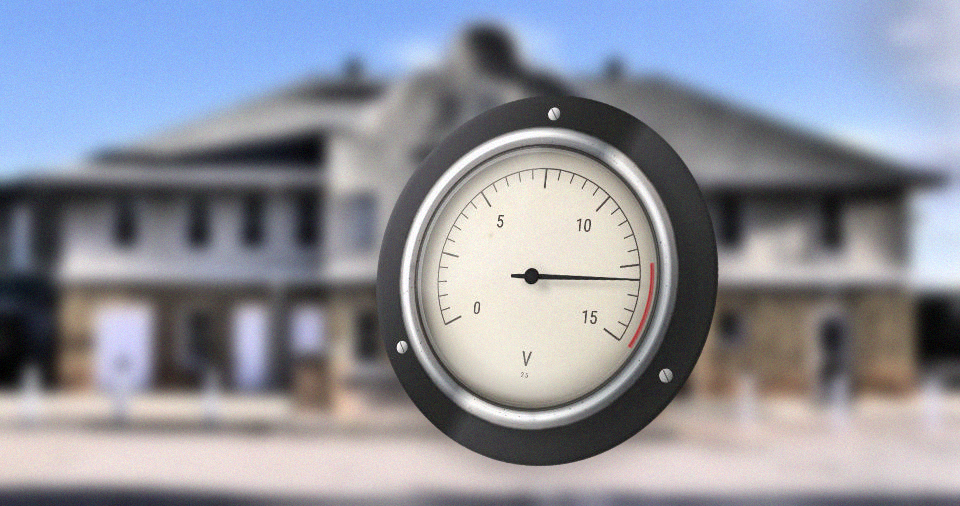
{"value": 13, "unit": "V"}
